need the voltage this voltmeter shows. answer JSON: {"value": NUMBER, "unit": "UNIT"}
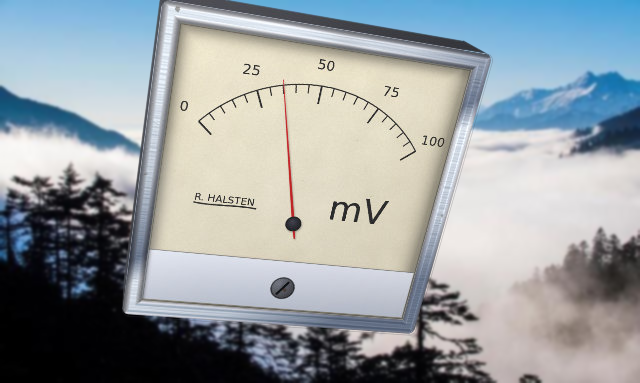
{"value": 35, "unit": "mV"}
